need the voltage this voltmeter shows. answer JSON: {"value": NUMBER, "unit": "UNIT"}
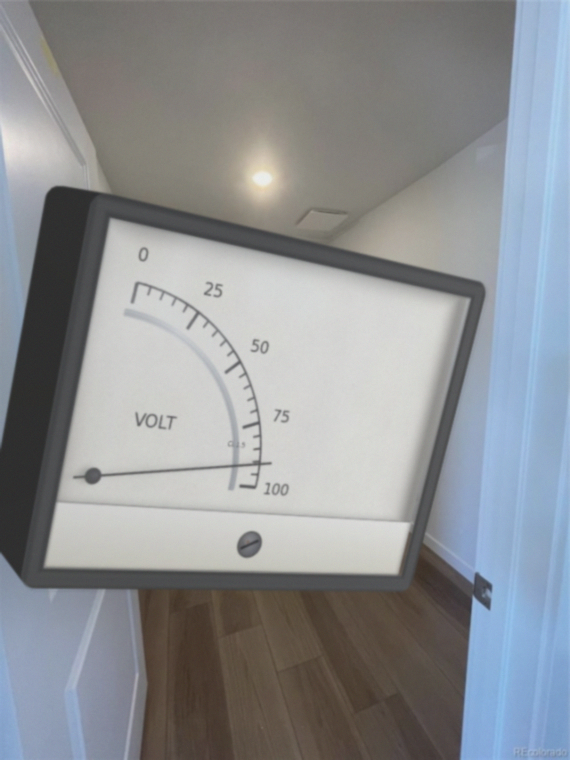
{"value": 90, "unit": "V"}
